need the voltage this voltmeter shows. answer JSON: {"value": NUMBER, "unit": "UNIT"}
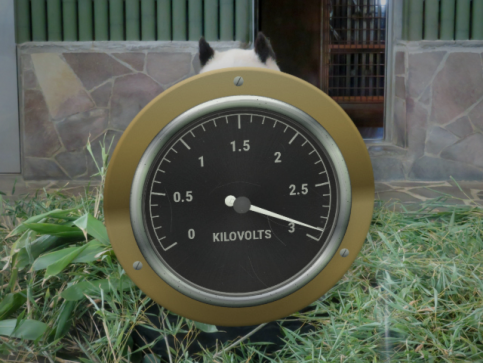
{"value": 2.9, "unit": "kV"}
